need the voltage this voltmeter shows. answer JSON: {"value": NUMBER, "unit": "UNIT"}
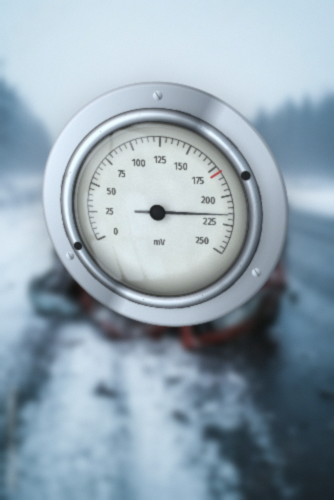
{"value": 215, "unit": "mV"}
